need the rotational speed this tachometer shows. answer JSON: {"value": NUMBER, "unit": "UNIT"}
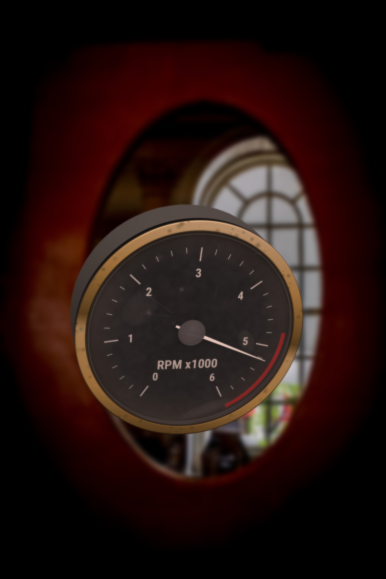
{"value": 5200, "unit": "rpm"}
